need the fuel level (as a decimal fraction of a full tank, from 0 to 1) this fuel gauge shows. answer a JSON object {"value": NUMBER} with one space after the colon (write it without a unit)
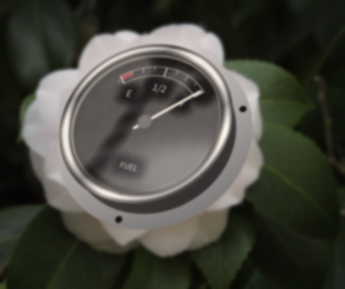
{"value": 1}
